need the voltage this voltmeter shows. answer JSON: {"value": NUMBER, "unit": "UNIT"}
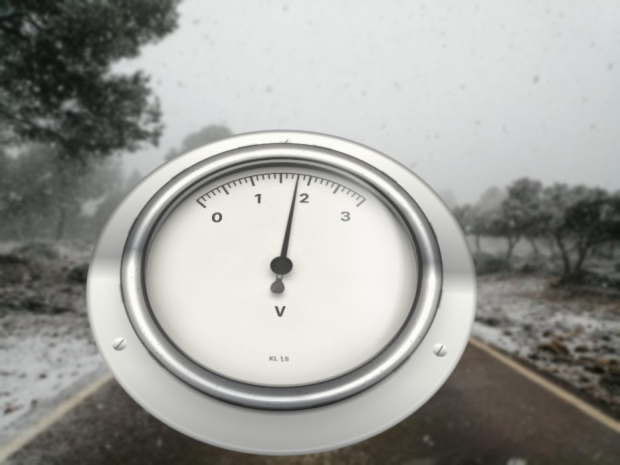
{"value": 1.8, "unit": "V"}
